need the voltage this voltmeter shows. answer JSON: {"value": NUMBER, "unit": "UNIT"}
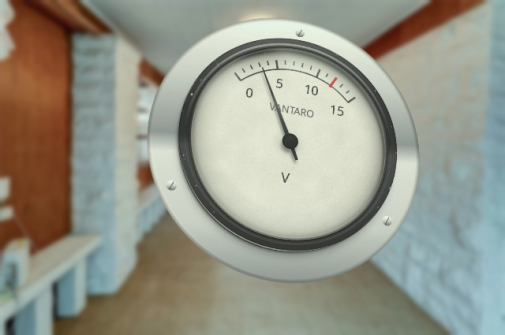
{"value": 3, "unit": "V"}
